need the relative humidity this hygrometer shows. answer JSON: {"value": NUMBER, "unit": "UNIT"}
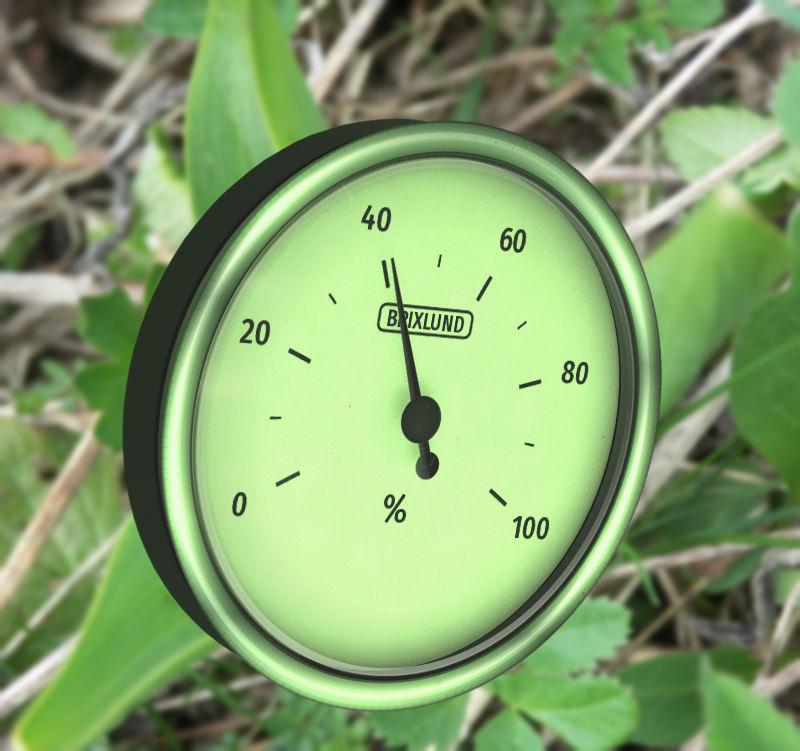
{"value": 40, "unit": "%"}
